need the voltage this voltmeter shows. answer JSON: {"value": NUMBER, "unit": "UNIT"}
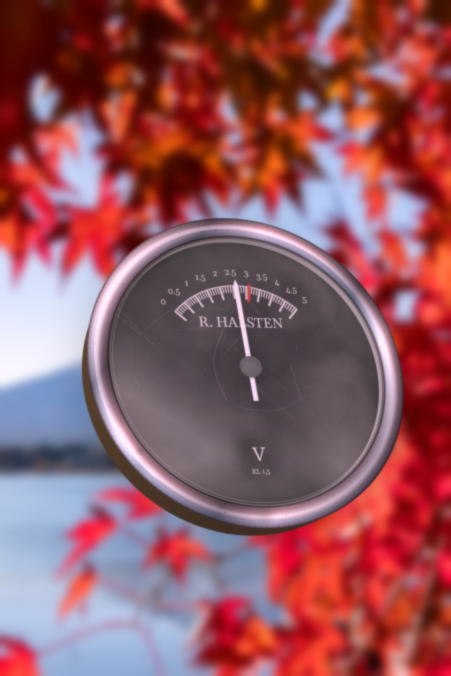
{"value": 2.5, "unit": "V"}
